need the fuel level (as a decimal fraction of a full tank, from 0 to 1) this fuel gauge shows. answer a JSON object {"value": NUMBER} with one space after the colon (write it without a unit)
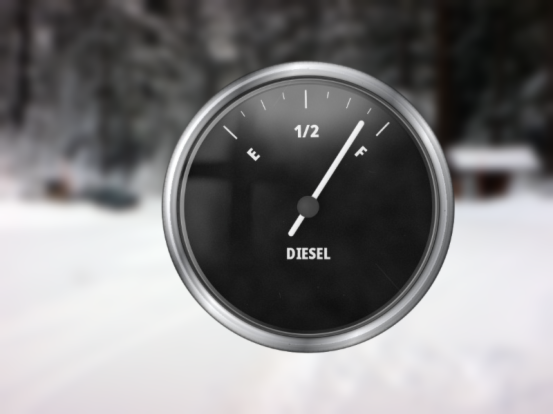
{"value": 0.875}
